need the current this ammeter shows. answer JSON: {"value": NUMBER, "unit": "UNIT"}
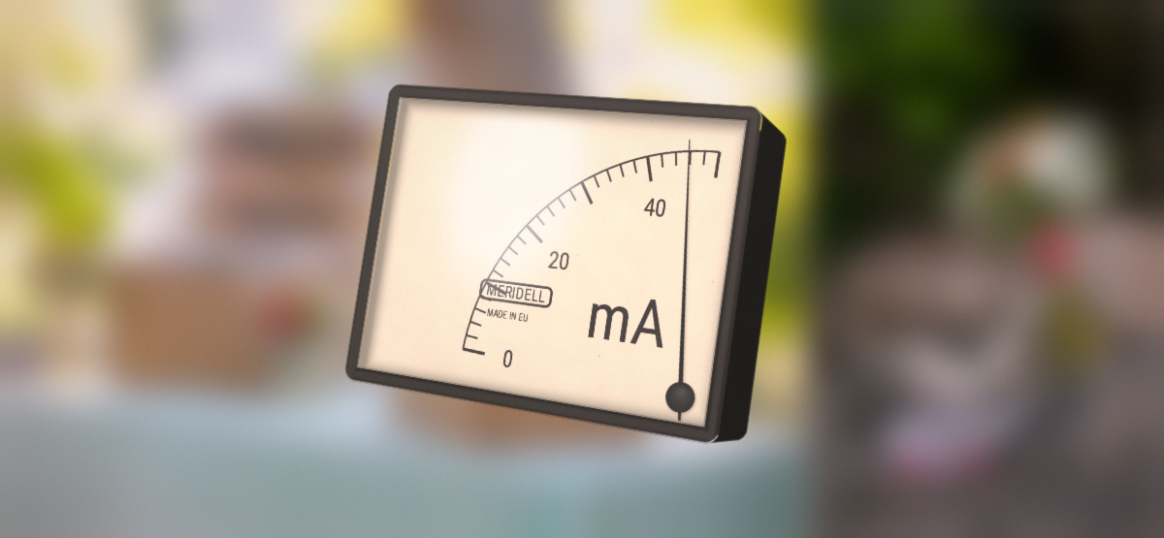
{"value": 46, "unit": "mA"}
